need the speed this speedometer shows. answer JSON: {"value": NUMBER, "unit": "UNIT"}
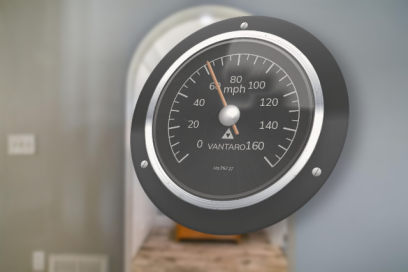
{"value": 62.5, "unit": "mph"}
